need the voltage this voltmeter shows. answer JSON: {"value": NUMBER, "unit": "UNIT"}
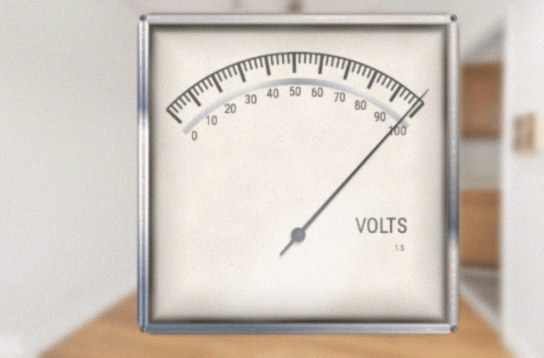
{"value": 98, "unit": "V"}
